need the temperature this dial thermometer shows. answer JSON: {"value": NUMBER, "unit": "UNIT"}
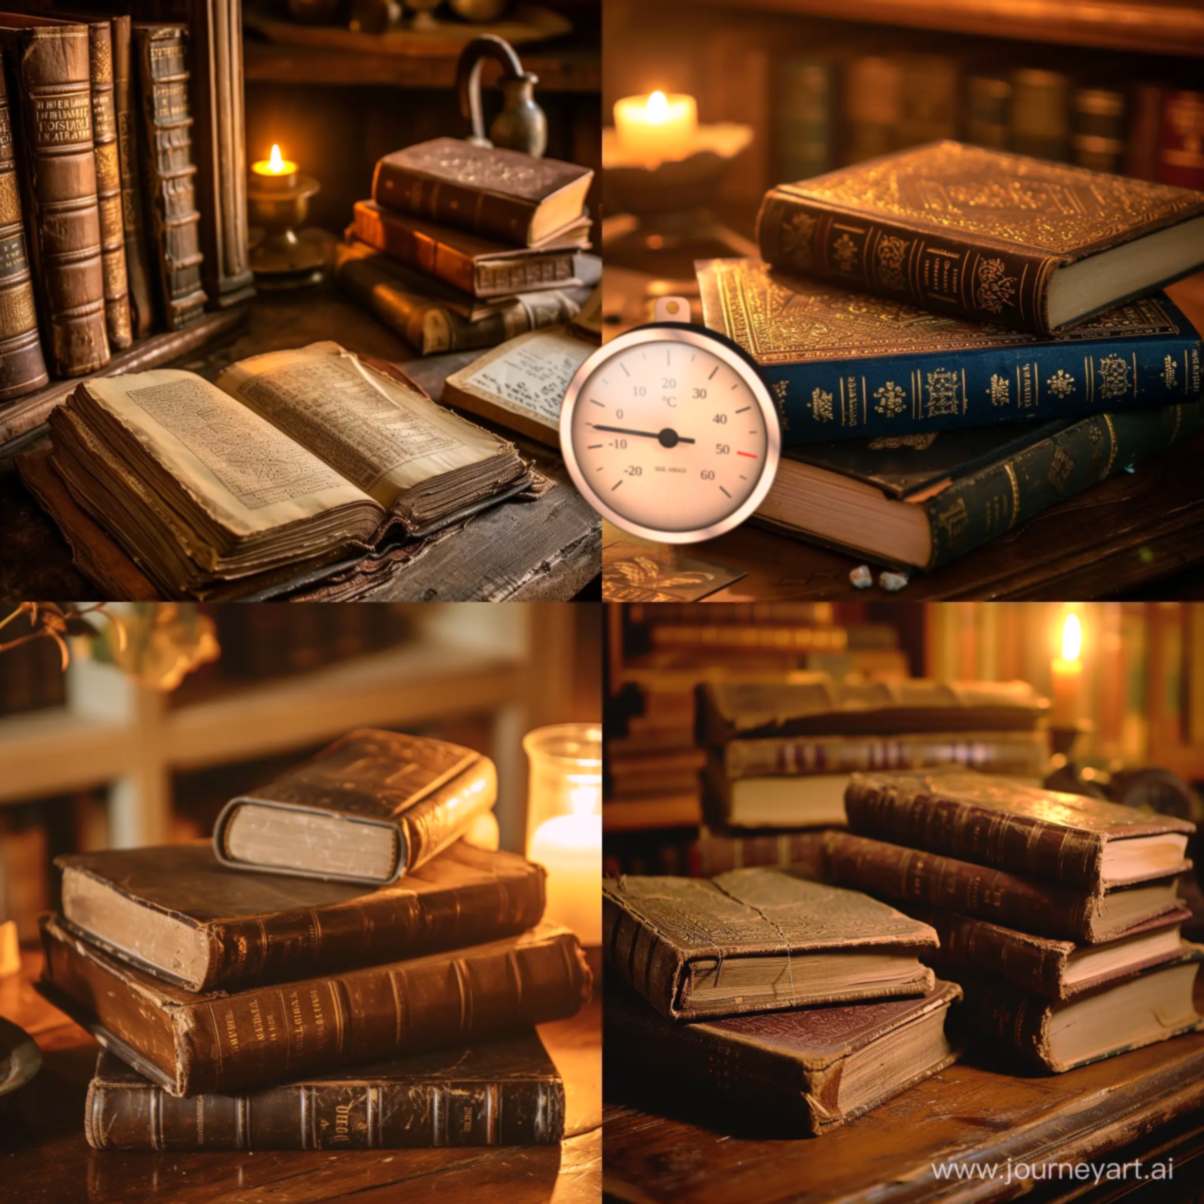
{"value": -5, "unit": "°C"}
